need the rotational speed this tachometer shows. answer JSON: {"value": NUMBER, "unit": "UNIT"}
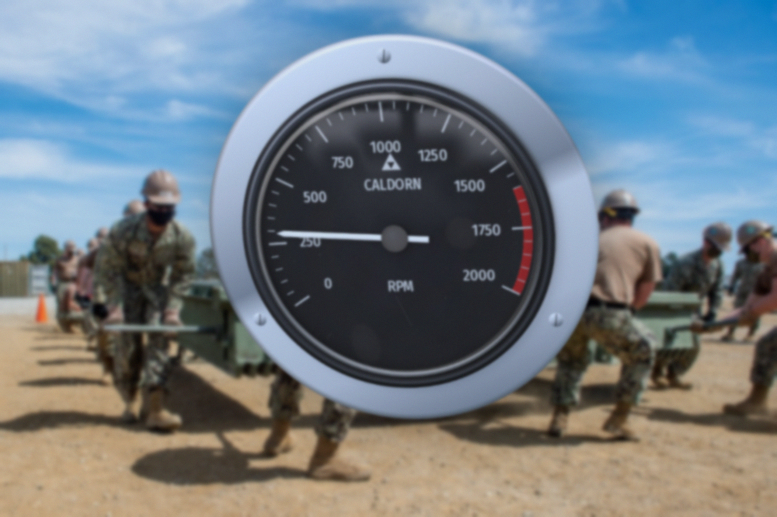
{"value": 300, "unit": "rpm"}
